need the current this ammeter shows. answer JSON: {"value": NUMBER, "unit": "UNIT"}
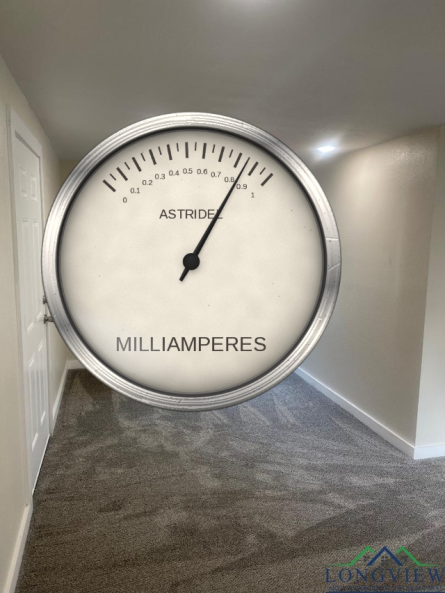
{"value": 0.85, "unit": "mA"}
